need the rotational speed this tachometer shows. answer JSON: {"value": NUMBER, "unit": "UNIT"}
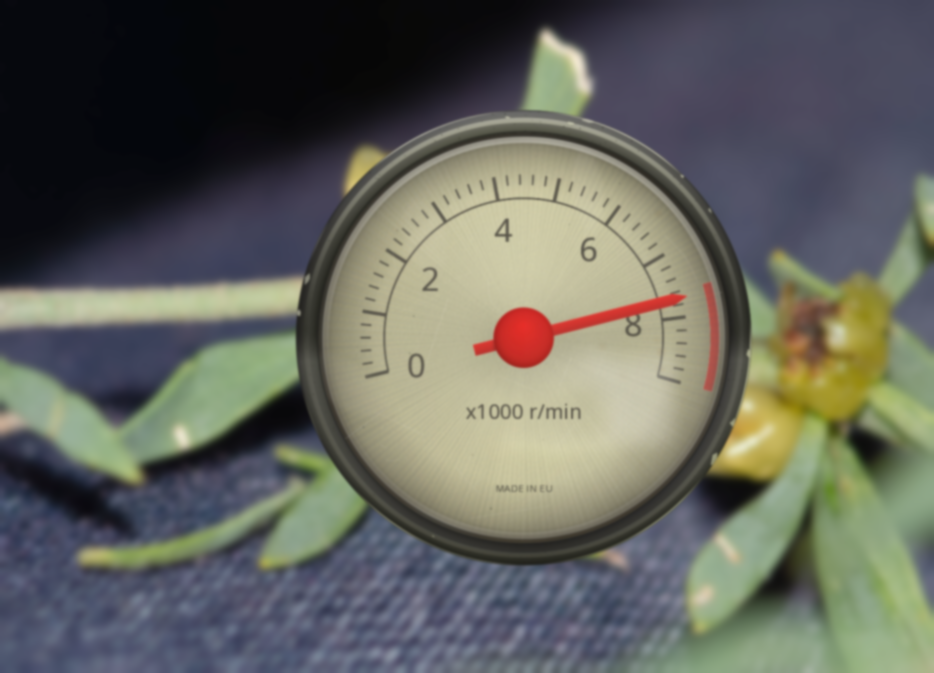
{"value": 7700, "unit": "rpm"}
